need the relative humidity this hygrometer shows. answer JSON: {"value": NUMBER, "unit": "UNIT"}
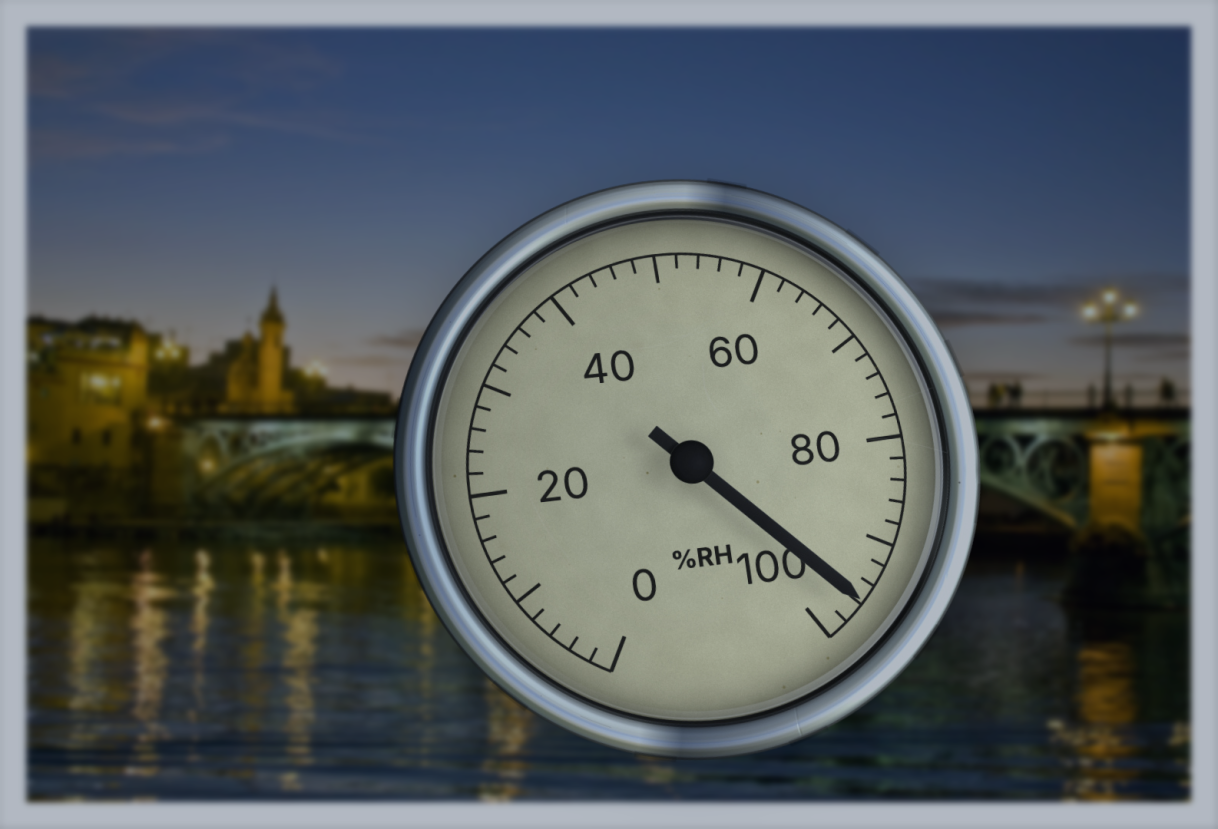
{"value": 96, "unit": "%"}
